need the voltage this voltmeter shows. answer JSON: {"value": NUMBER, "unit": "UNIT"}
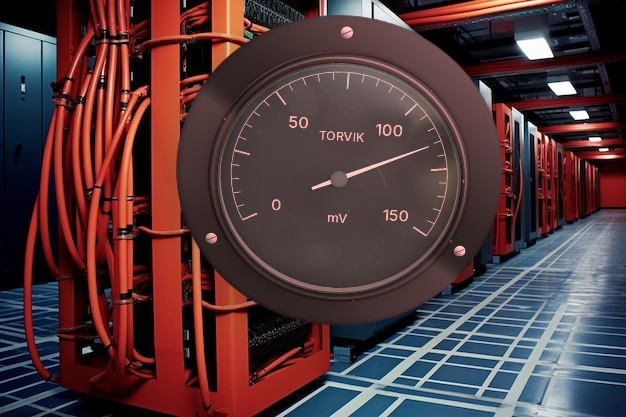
{"value": 115, "unit": "mV"}
